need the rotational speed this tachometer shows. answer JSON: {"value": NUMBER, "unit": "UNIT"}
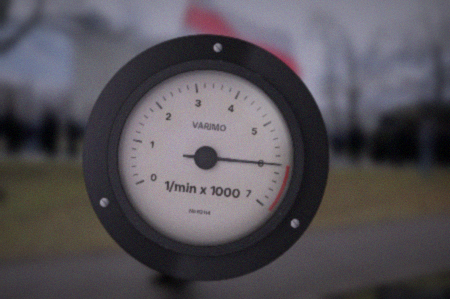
{"value": 6000, "unit": "rpm"}
